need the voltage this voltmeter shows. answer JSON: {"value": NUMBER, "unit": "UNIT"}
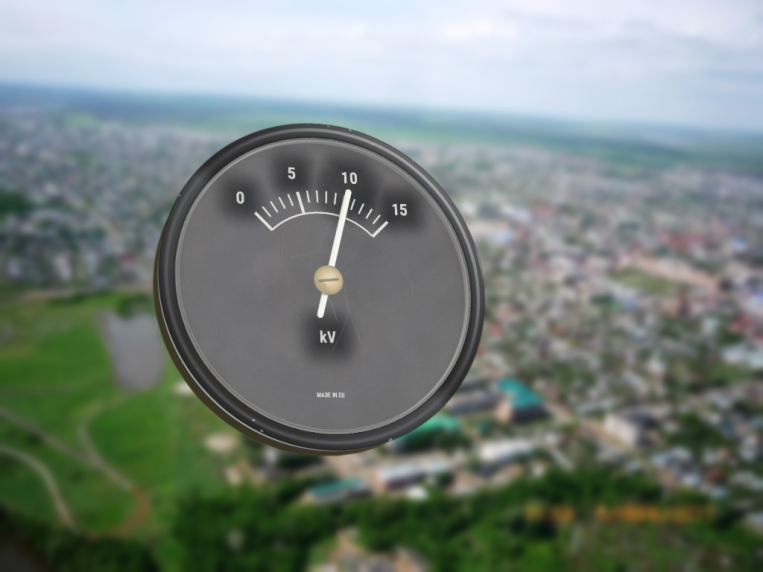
{"value": 10, "unit": "kV"}
